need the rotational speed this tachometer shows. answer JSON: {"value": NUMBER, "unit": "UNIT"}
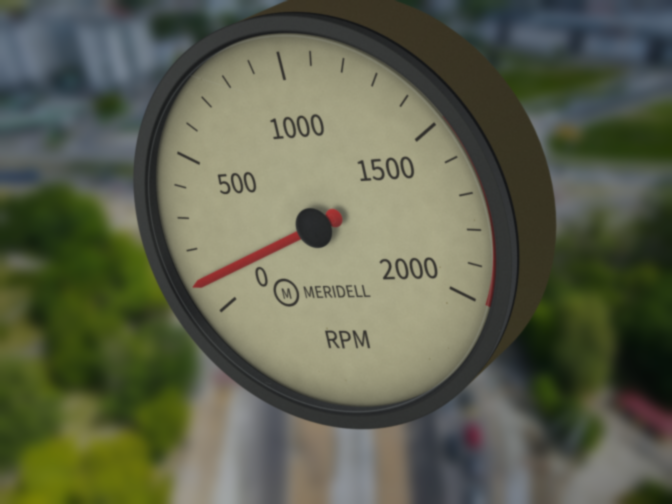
{"value": 100, "unit": "rpm"}
